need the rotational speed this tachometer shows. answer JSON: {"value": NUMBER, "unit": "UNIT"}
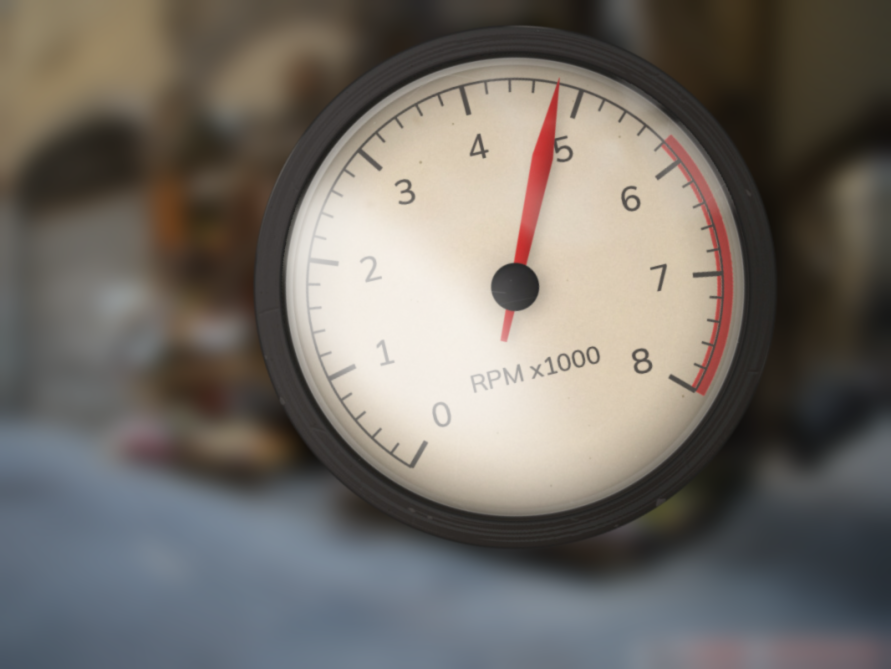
{"value": 4800, "unit": "rpm"}
